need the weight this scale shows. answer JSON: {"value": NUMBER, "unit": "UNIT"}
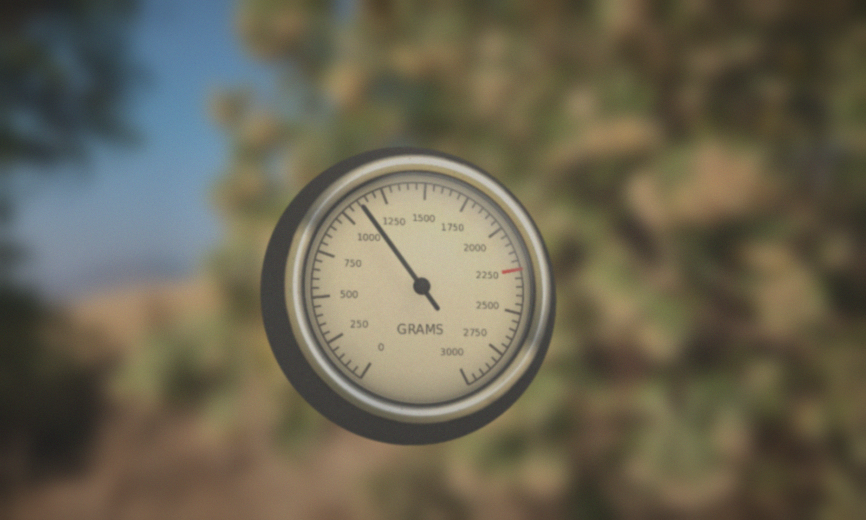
{"value": 1100, "unit": "g"}
